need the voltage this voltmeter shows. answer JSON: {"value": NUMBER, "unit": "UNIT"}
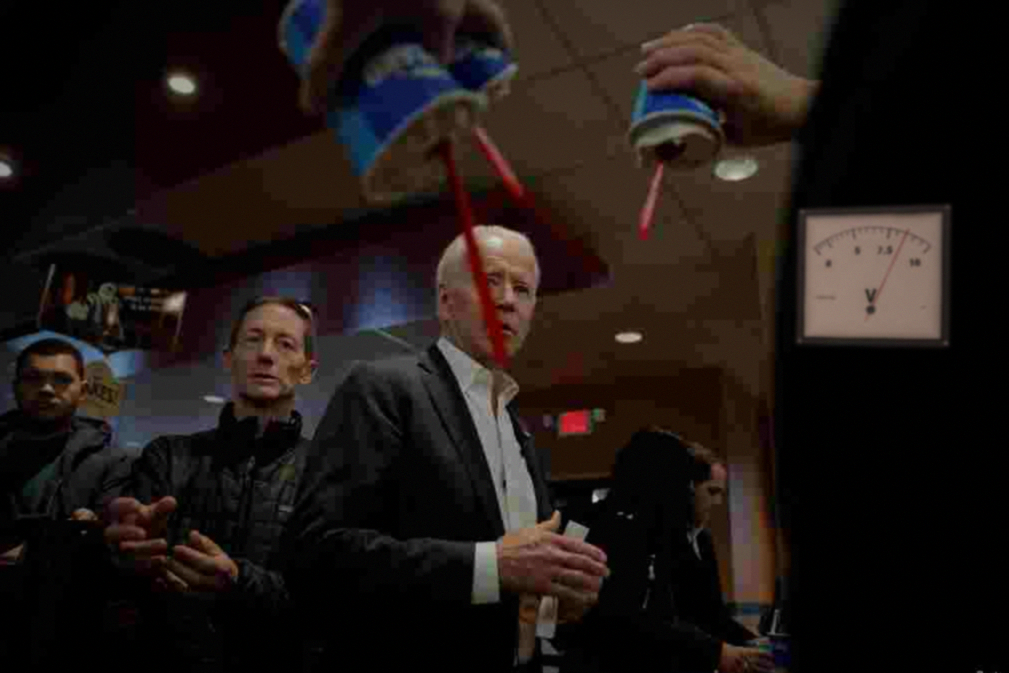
{"value": 8.5, "unit": "V"}
